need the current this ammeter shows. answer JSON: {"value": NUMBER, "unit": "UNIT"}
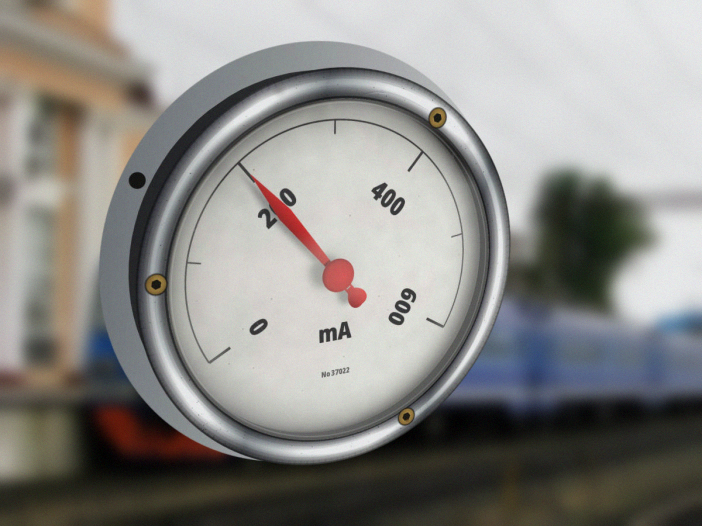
{"value": 200, "unit": "mA"}
